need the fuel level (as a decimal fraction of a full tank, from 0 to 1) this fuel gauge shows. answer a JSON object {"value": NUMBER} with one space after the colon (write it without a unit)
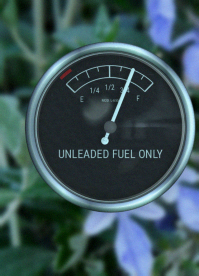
{"value": 0.75}
